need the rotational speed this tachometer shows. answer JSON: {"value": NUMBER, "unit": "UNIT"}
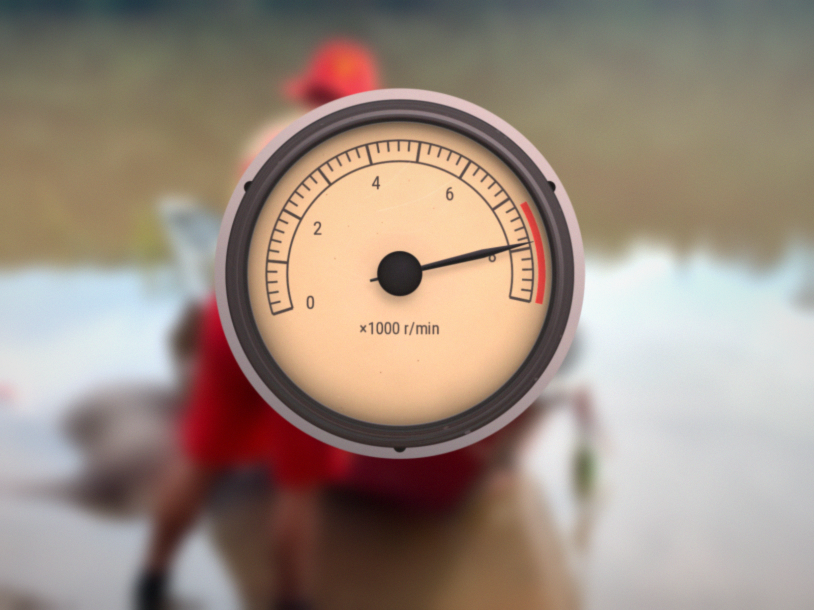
{"value": 7900, "unit": "rpm"}
